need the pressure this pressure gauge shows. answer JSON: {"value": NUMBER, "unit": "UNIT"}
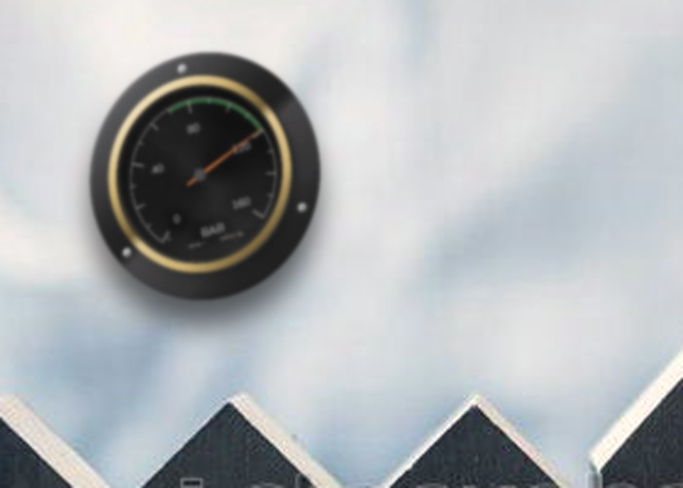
{"value": 120, "unit": "bar"}
